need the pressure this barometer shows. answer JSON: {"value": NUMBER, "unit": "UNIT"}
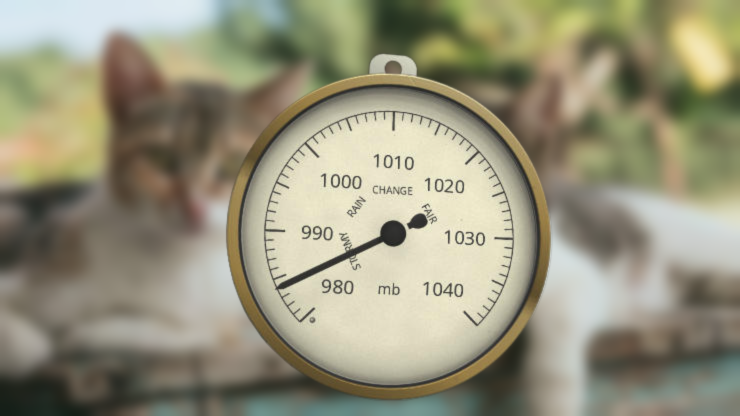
{"value": 984, "unit": "mbar"}
